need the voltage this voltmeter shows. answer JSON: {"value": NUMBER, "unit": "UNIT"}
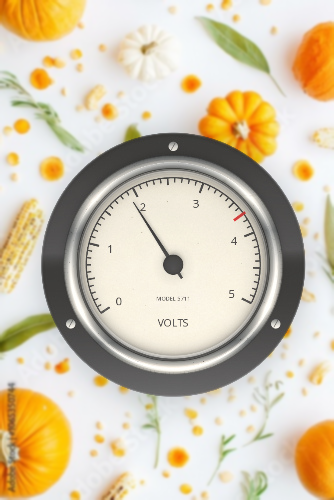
{"value": 1.9, "unit": "V"}
